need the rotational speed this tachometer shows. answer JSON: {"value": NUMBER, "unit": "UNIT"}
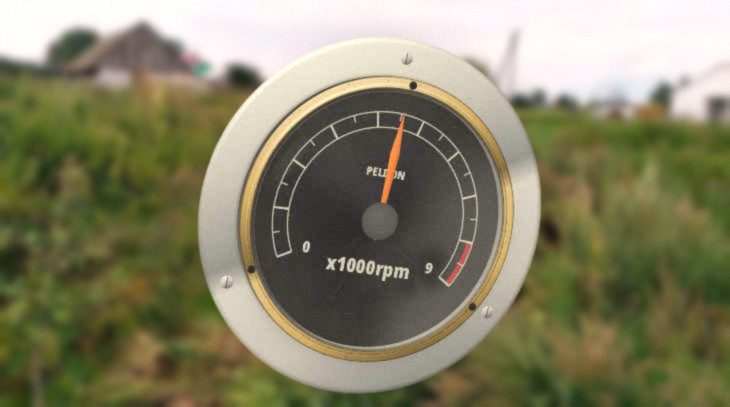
{"value": 4500, "unit": "rpm"}
